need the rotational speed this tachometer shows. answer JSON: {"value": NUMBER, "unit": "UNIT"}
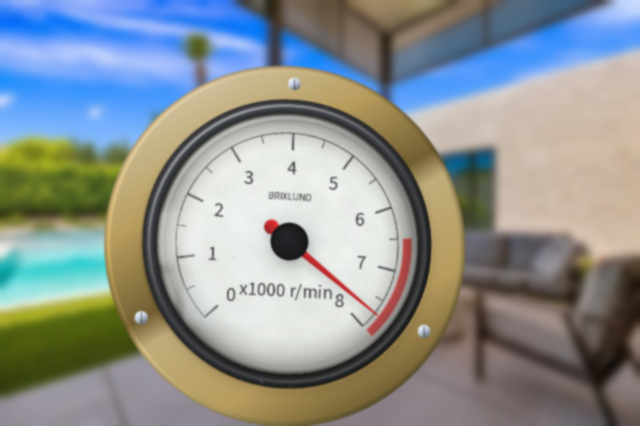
{"value": 7750, "unit": "rpm"}
